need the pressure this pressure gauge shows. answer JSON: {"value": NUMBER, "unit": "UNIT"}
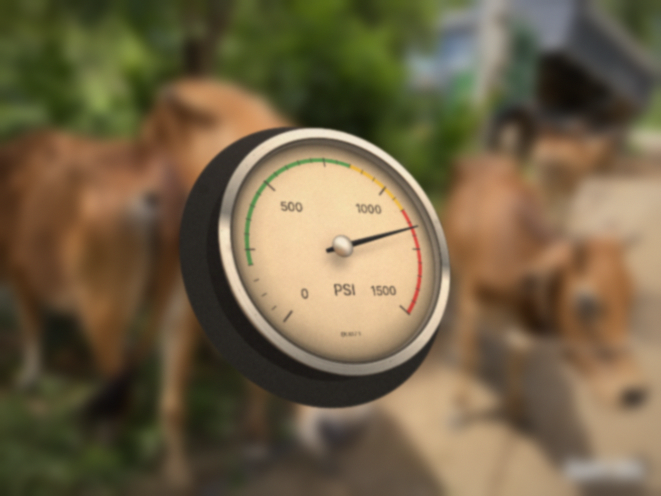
{"value": 1175, "unit": "psi"}
